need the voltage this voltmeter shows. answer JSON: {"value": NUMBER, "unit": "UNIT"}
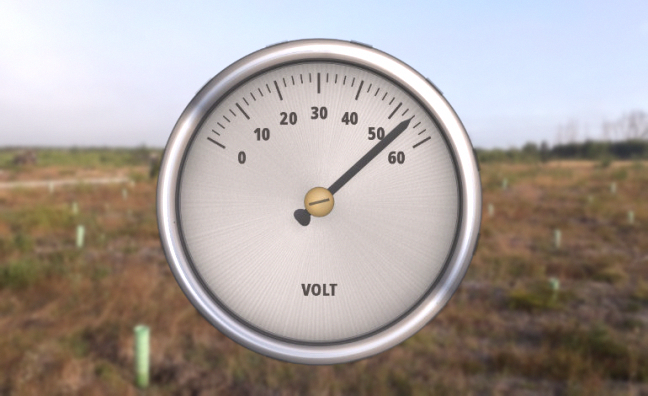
{"value": 54, "unit": "V"}
